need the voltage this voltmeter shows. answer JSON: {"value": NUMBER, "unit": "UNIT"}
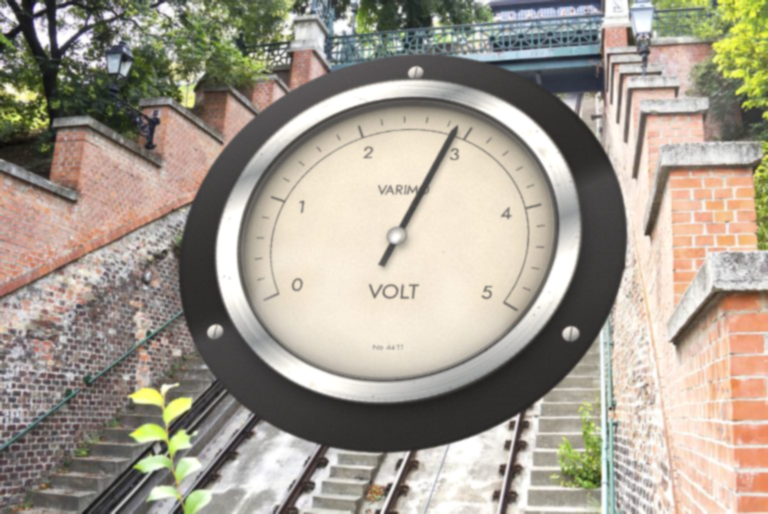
{"value": 2.9, "unit": "V"}
